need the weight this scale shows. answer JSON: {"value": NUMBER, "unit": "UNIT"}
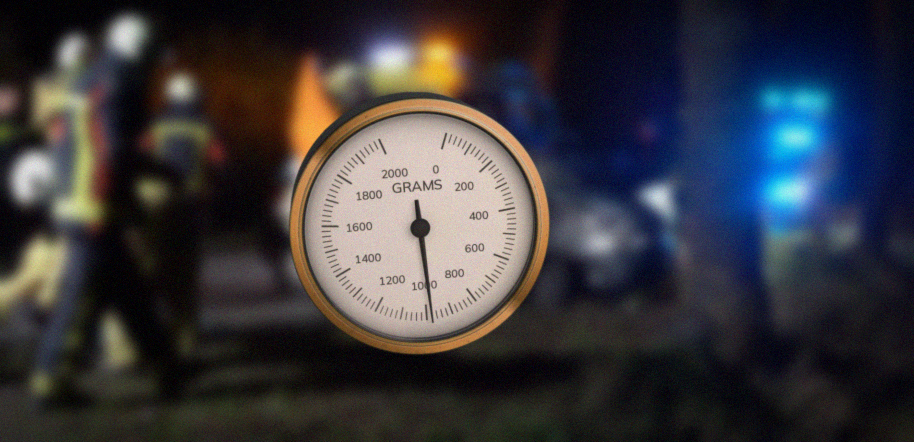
{"value": 980, "unit": "g"}
